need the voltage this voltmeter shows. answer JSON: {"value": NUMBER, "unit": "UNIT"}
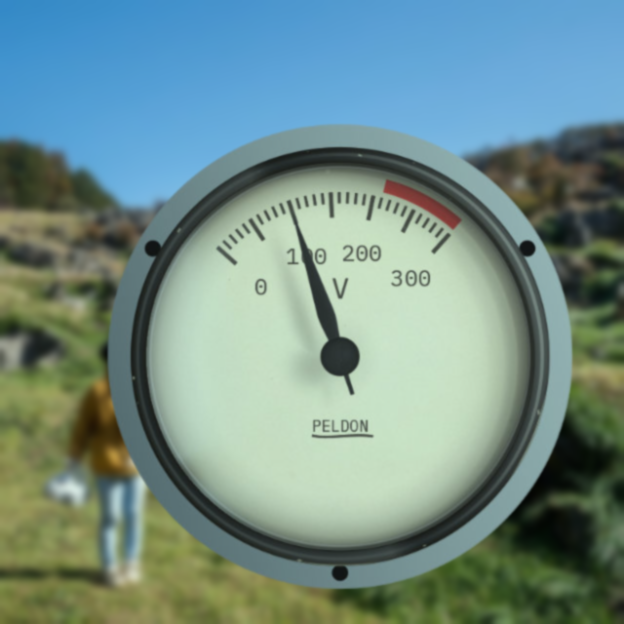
{"value": 100, "unit": "V"}
